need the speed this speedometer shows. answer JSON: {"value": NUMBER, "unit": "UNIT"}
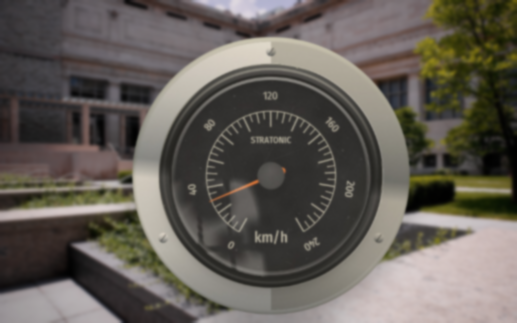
{"value": 30, "unit": "km/h"}
